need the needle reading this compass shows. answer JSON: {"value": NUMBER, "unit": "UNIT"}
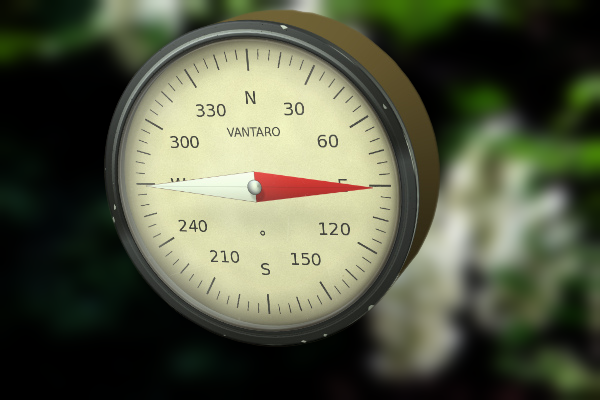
{"value": 90, "unit": "°"}
